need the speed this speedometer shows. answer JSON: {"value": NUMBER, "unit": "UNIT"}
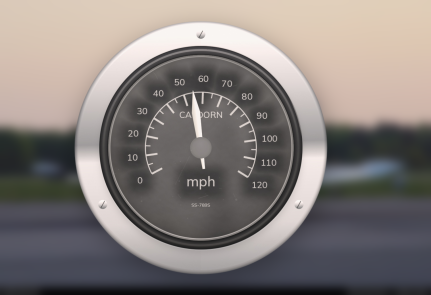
{"value": 55, "unit": "mph"}
